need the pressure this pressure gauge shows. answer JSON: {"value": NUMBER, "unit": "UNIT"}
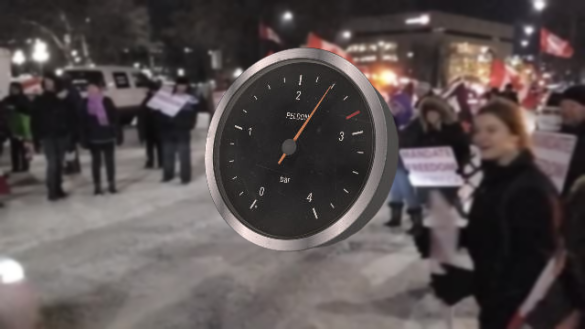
{"value": 2.4, "unit": "bar"}
